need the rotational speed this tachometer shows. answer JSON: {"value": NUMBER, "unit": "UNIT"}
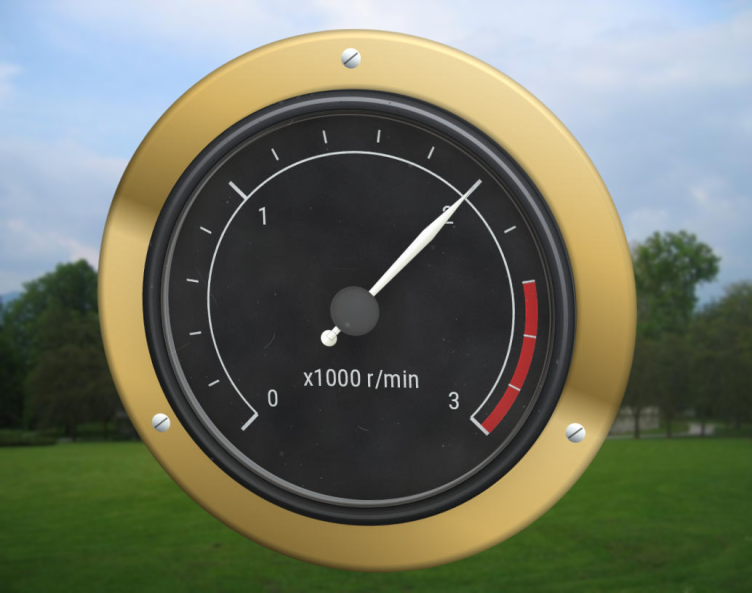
{"value": 2000, "unit": "rpm"}
